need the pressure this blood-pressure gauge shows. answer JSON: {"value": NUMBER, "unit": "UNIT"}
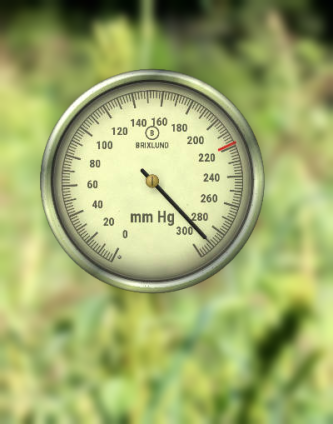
{"value": 290, "unit": "mmHg"}
